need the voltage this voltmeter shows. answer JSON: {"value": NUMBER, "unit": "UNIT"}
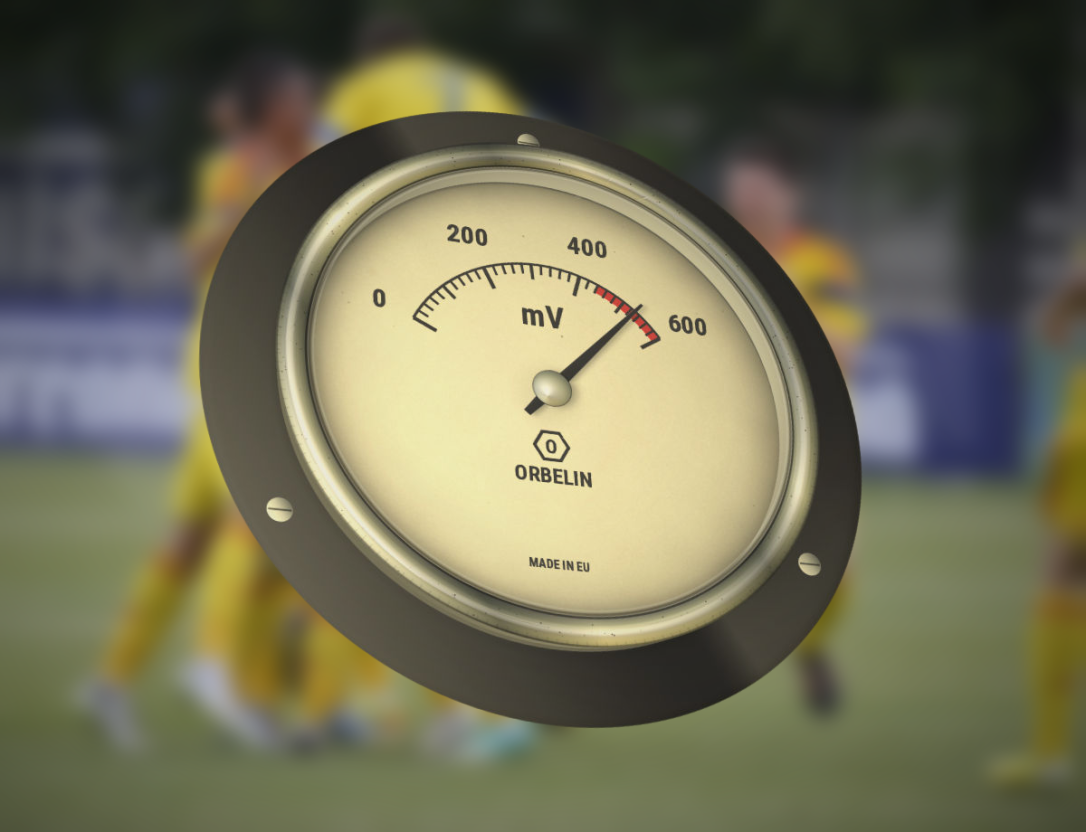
{"value": 530, "unit": "mV"}
